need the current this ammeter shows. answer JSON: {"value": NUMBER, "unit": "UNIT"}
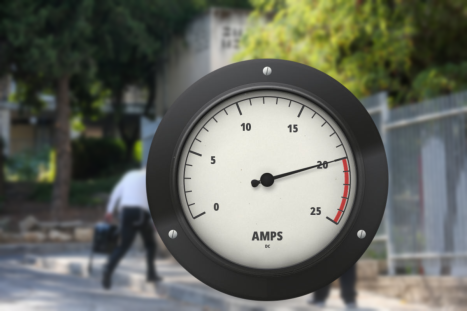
{"value": 20, "unit": "A"}
